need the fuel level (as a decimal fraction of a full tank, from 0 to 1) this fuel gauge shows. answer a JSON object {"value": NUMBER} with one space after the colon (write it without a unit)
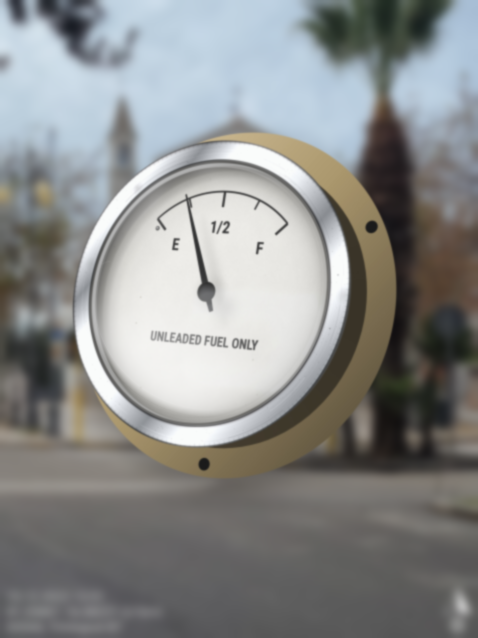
{"value": 0.25}
